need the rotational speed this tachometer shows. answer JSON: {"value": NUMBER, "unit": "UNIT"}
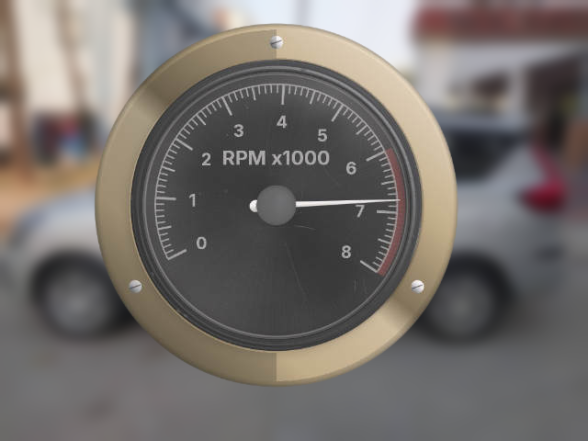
{"value": 6800, "unit": "rpm"}
